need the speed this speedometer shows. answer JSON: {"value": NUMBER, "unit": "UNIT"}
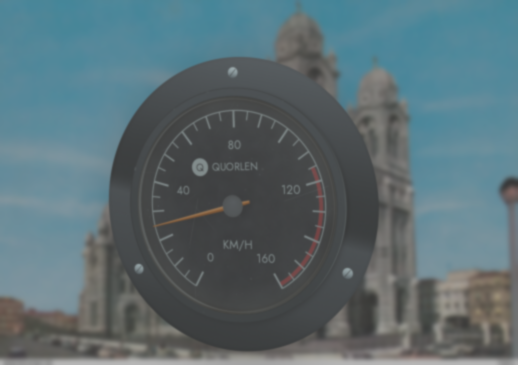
{"value": 25, "unit": "km/h"}
